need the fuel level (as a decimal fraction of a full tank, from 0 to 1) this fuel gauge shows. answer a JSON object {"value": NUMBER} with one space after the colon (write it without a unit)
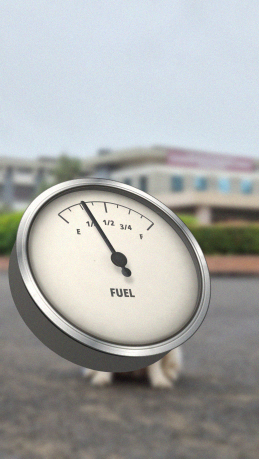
{"value": 0.25}
